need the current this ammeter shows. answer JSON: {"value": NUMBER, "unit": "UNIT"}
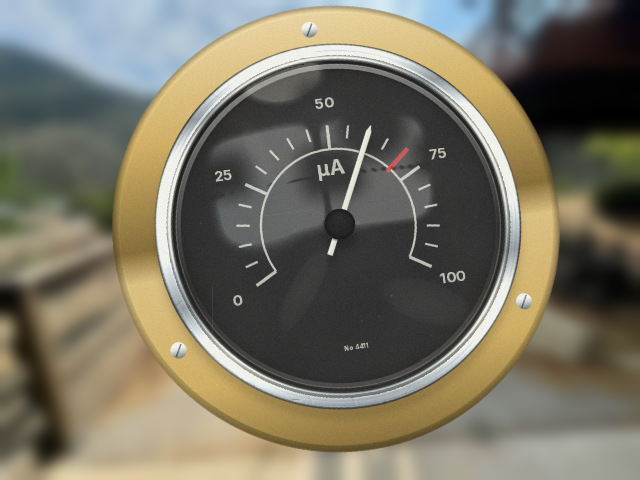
{"value": 60, "unit": "µA"}
